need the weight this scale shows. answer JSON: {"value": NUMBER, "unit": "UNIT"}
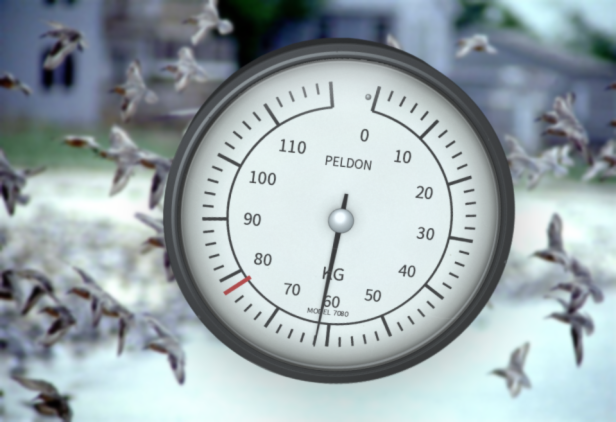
{"value": 62, "unit": "kg"}
